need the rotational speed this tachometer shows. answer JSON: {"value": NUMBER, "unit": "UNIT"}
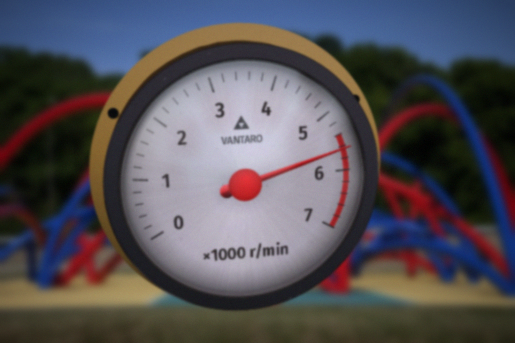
{"value": 5600, "unit": "rpm"}
